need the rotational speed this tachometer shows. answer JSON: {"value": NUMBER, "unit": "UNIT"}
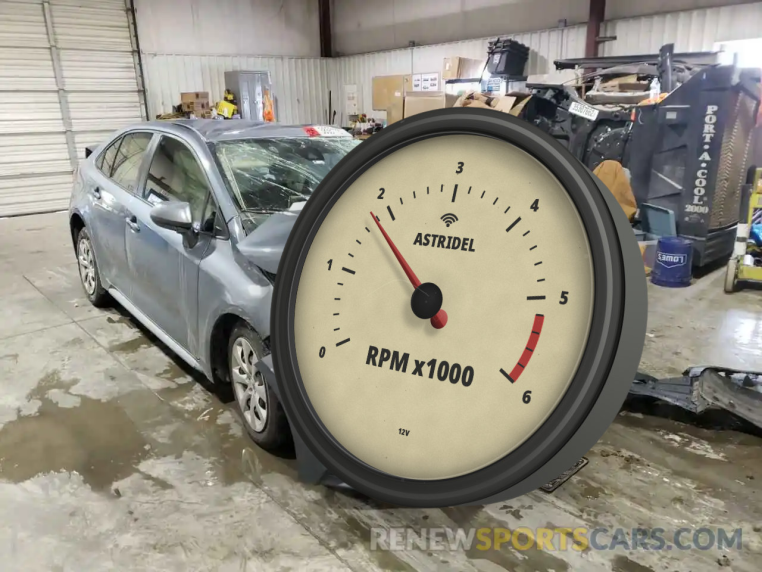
{"value": 1800, "unit": "rpm"}
